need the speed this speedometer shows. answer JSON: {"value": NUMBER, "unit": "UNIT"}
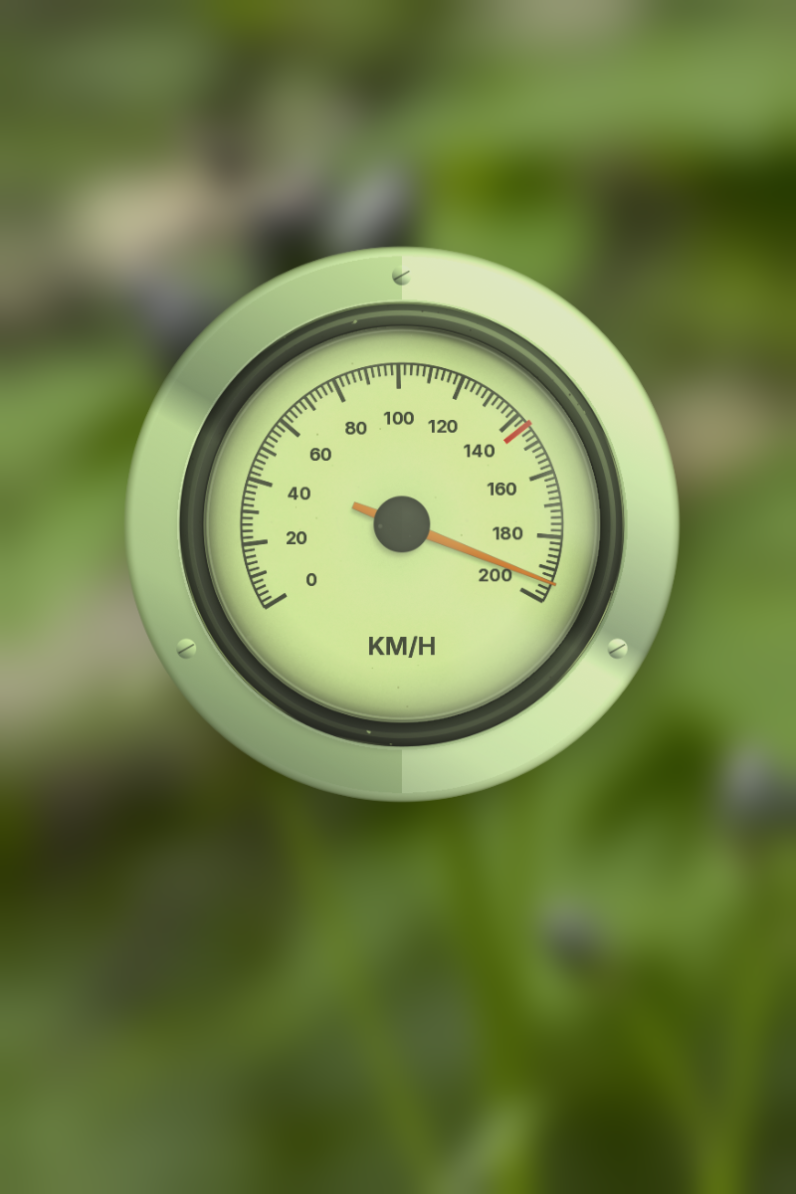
{"value": 194, "unit": "km/h"}
